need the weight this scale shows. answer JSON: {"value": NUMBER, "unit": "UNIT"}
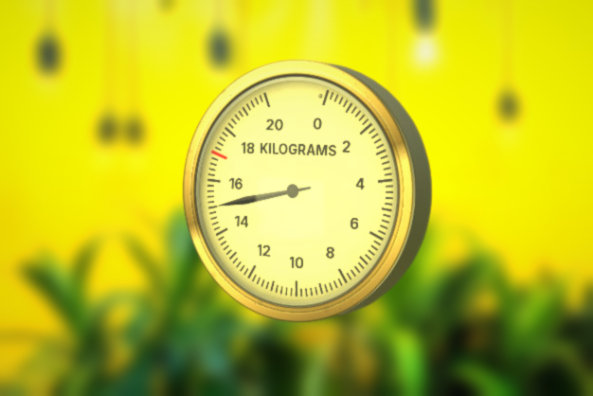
{"value": 15, "unit": "kg"}
